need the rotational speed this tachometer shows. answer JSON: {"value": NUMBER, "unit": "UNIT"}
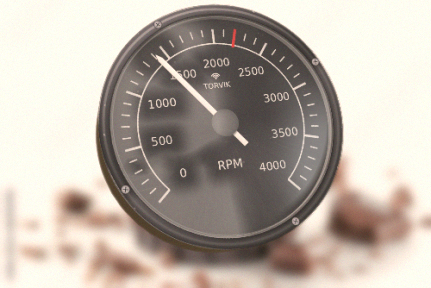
{"value": 1400, "unit": "rpm"}
